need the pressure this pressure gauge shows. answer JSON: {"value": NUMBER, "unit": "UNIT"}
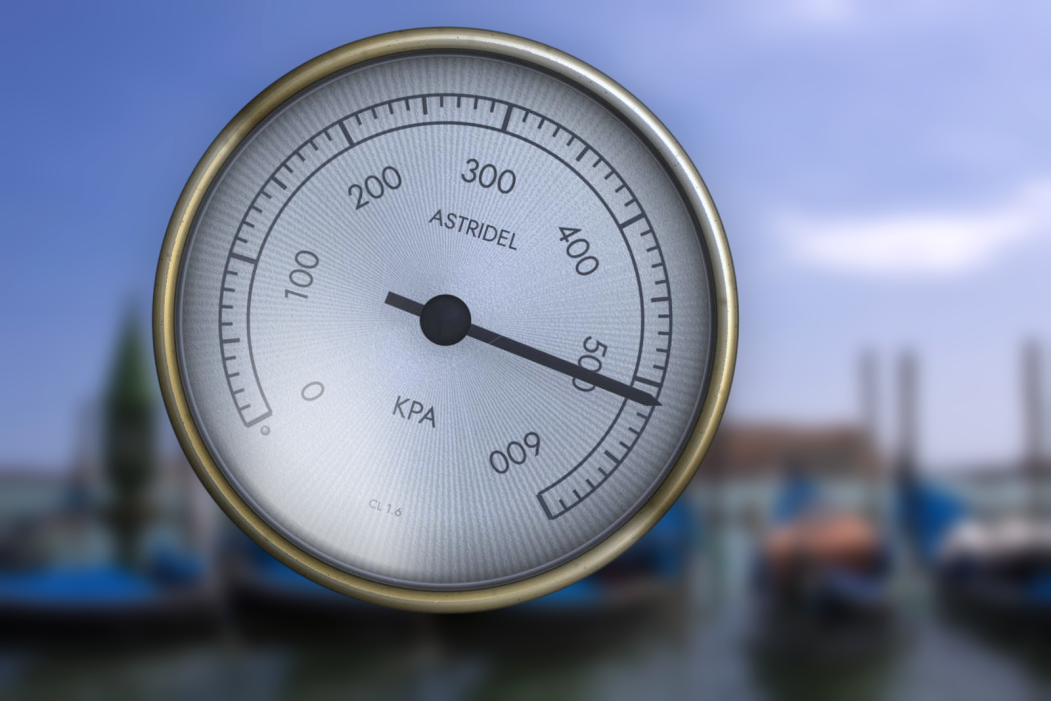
{"value": 510, "unit": "kPa"}
